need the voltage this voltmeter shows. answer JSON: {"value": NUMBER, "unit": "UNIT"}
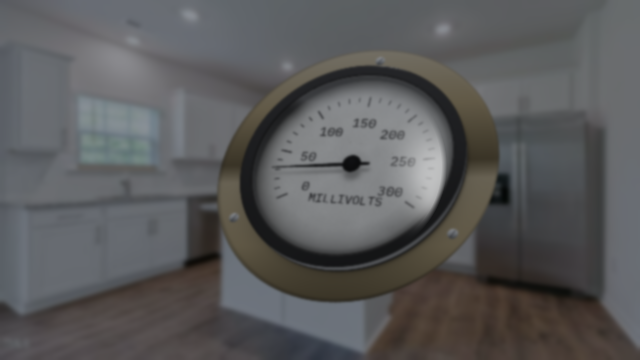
{"value": 30, "unit": "mV"}
